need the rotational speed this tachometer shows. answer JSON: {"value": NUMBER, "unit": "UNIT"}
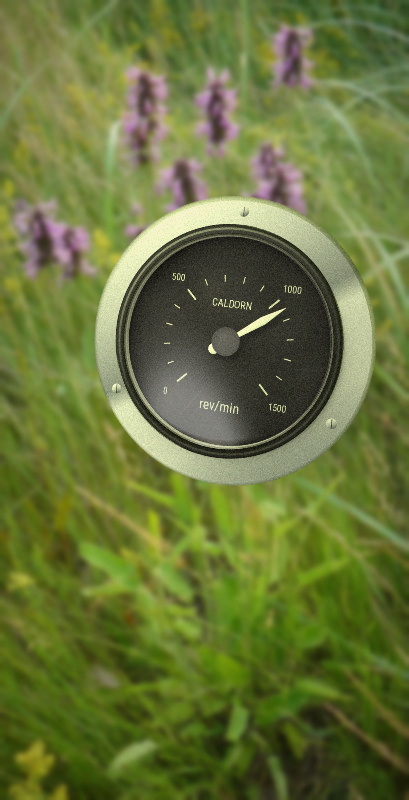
{"value": 1050, "unit": "rpm"}
